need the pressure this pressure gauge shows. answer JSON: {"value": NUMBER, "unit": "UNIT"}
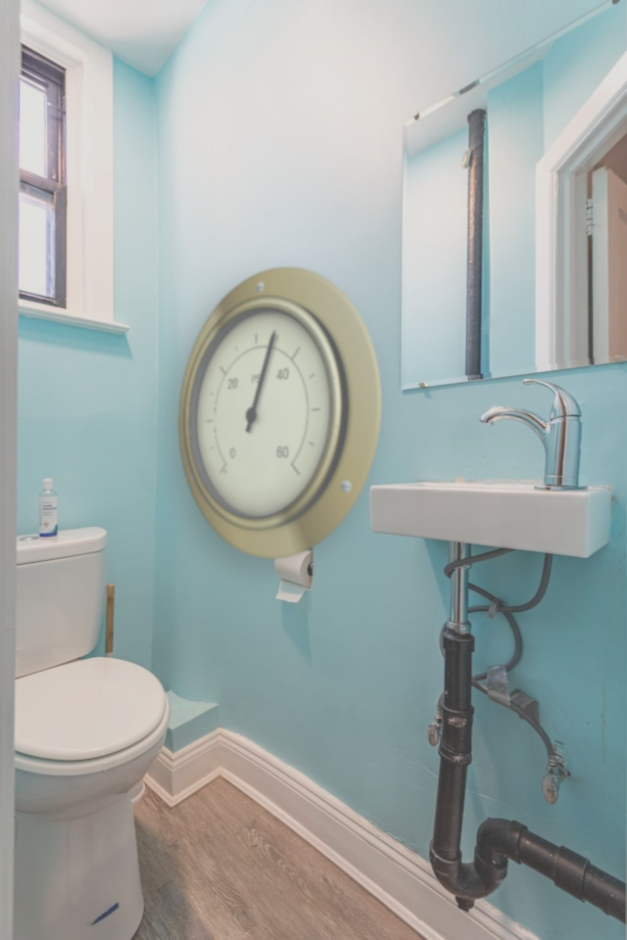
{"value": 35, "unit": "psi"}
